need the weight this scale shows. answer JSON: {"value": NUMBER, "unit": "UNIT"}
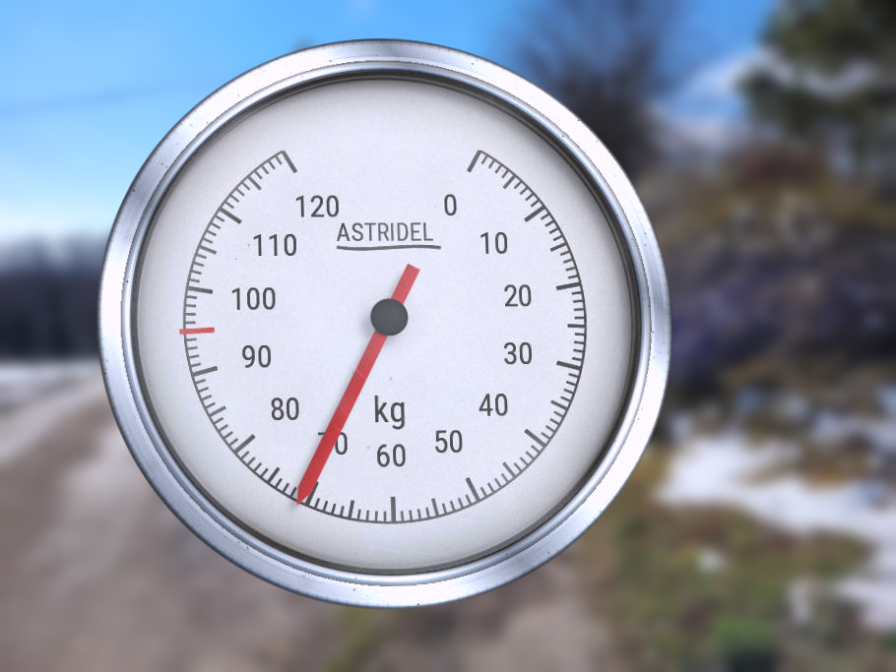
{"value": 71, "unit": "kg"}
